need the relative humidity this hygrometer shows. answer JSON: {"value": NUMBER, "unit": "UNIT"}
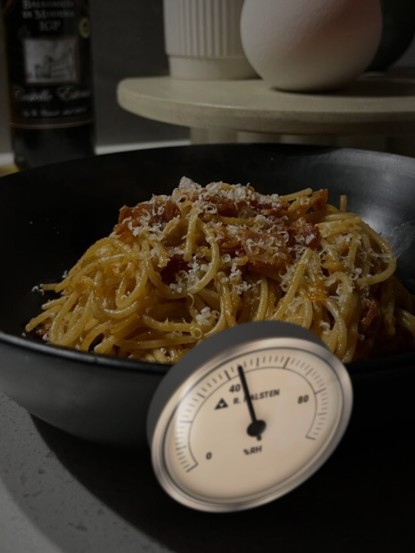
{"value": 44, "unit": "%"}
